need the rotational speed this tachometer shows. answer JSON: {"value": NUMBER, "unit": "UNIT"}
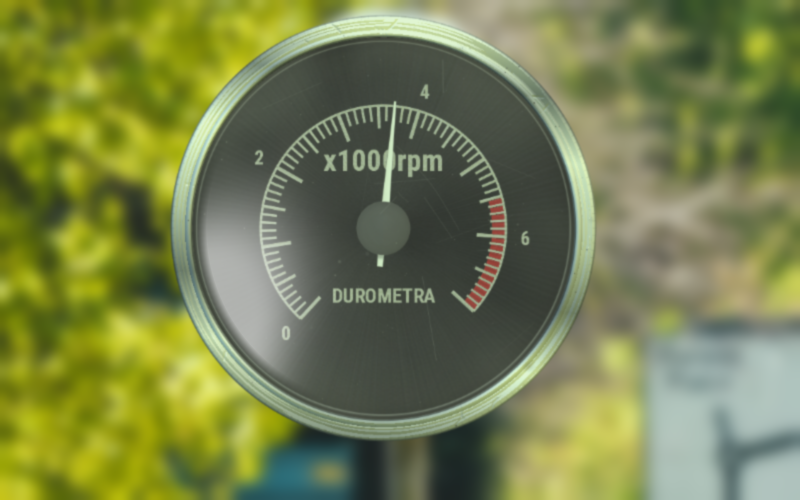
{"value": 3700, "unit": "rpm"}
